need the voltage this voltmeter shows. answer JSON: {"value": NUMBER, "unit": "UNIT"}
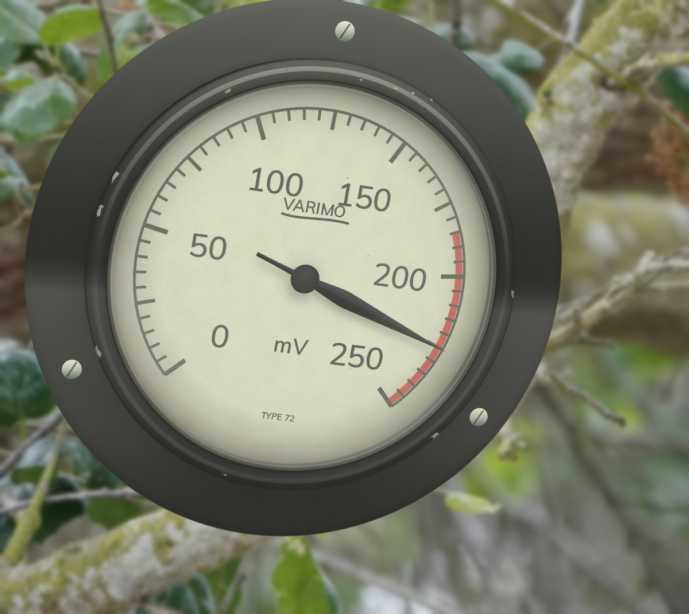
{"value": 225, "unit": "mV"}
